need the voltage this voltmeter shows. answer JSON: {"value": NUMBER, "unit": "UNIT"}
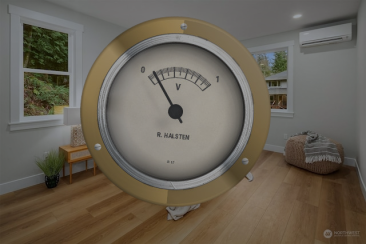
{"value": 0.1, "unit": "V"}
